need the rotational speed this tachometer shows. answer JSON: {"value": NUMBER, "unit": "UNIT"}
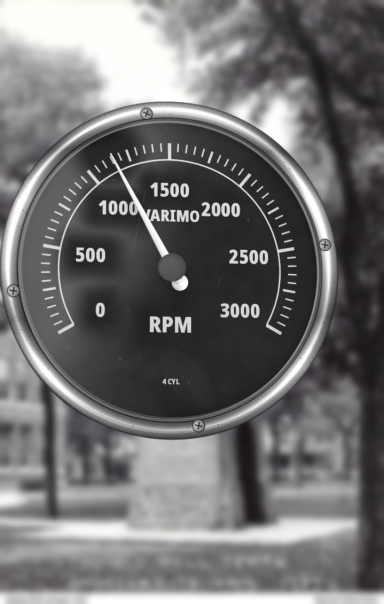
{"value": 1150, "unit": "rpm"}
